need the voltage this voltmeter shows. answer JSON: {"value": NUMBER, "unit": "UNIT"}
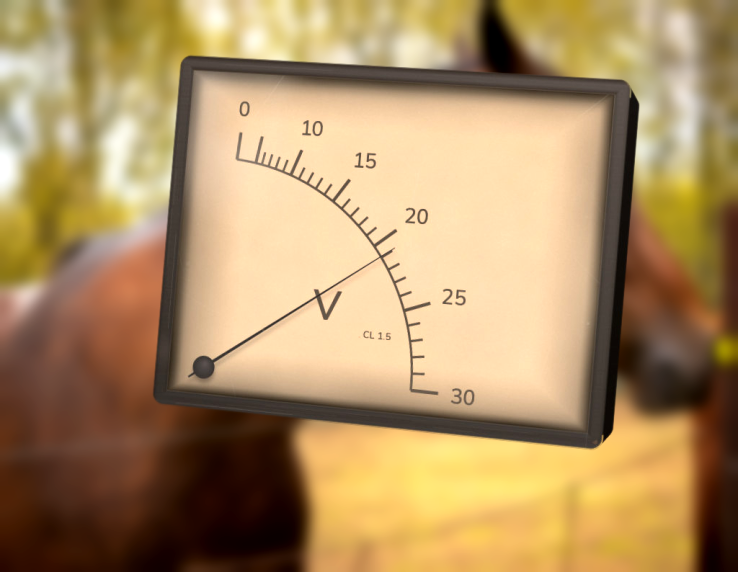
{"value": 21, "unit": "V"}
